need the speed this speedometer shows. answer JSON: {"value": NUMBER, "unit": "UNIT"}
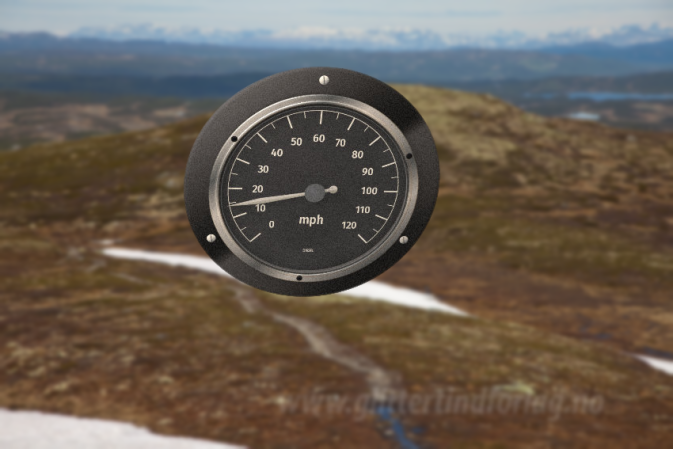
{"value": 15, "unit": "mph"}
